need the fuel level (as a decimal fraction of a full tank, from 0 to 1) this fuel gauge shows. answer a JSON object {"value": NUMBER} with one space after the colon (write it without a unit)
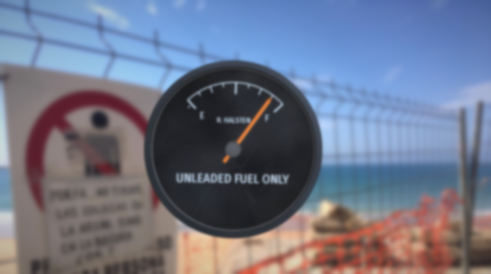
{"value": 0.875}
